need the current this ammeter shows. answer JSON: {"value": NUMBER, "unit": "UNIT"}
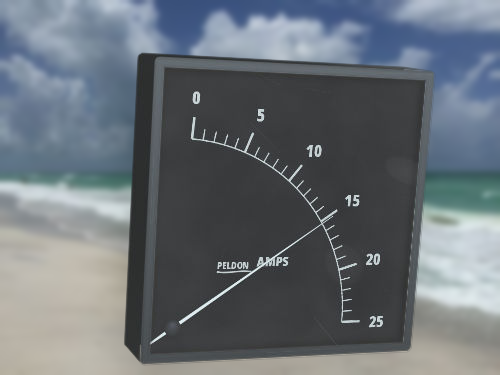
{"value": 15, "unit": "A"}
